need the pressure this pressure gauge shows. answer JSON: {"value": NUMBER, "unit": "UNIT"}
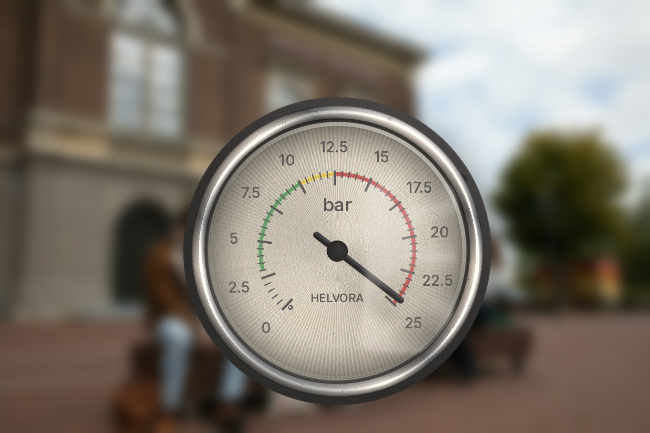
{"value": 24.5, "unit": "bar"}
